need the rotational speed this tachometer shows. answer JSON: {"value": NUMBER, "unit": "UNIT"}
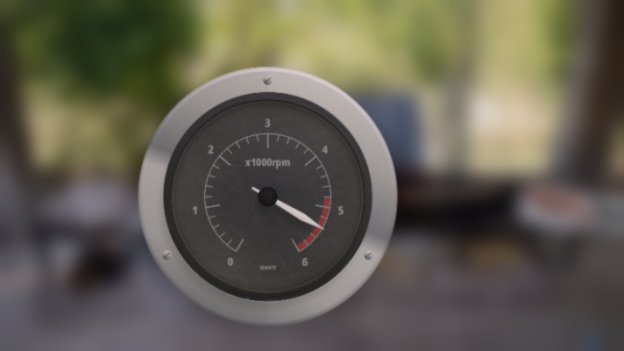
{"value": 5400, "unit": "rpm"}
